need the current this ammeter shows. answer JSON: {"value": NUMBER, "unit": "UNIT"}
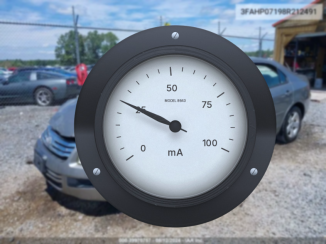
{"value": 25, "unit": "mA"}
